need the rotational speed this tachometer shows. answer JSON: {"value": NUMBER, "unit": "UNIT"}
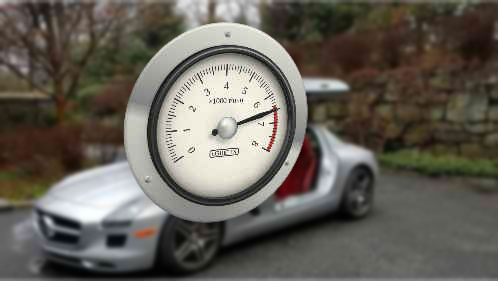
{"value": 6500, "unit": "rpm"}
